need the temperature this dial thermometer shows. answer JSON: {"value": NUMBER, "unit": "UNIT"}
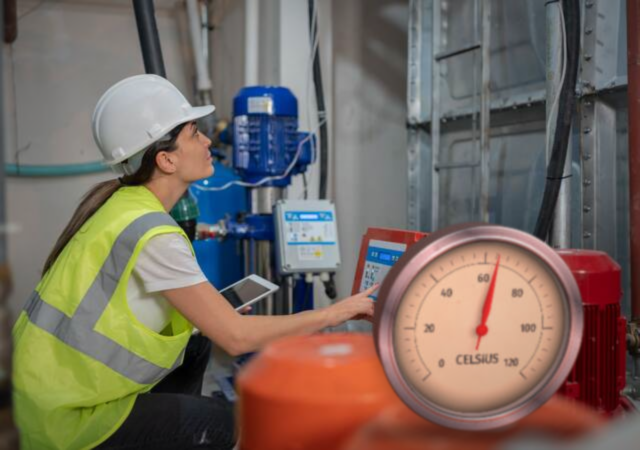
{"value": 64, "unit": "°C"}
